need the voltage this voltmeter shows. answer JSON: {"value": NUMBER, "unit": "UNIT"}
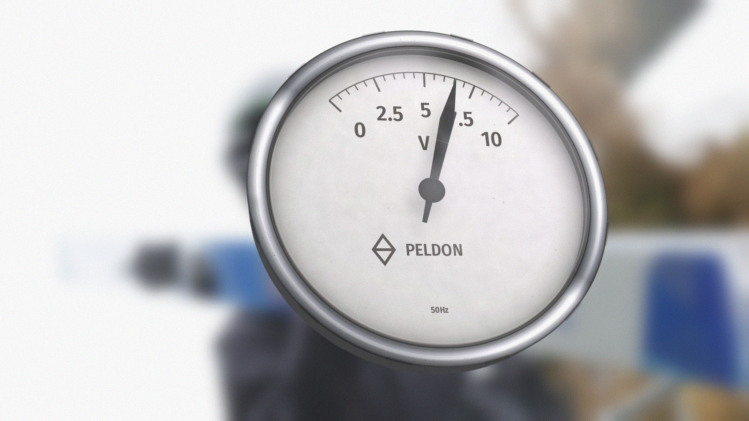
{"value": 6.5, "unit": "V"}
